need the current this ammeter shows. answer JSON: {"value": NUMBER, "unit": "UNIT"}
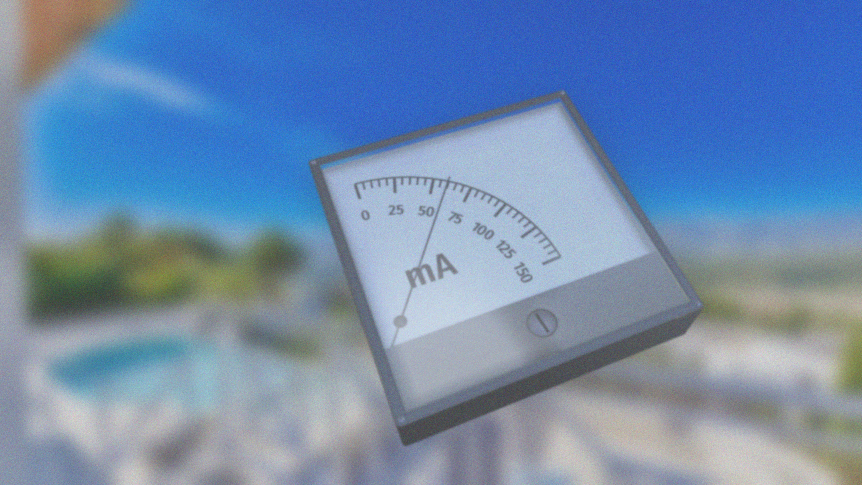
{"value": 60, "unit": "mA"}
